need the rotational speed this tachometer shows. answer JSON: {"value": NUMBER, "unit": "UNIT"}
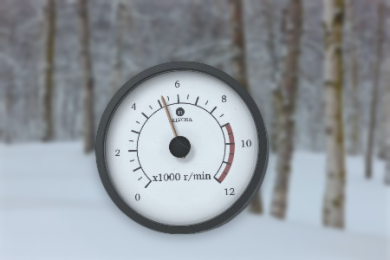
{"value": 5250, "unit": "rpm"}
